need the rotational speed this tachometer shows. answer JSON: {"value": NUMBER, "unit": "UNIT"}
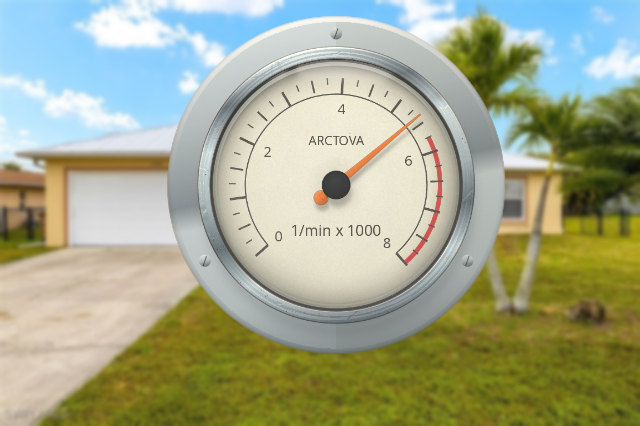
{"value": 5375, "unit": "rpm"}
